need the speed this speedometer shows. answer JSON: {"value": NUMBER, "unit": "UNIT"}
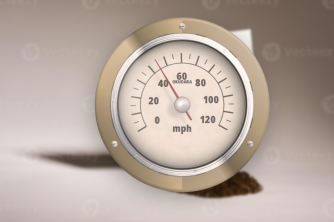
{"value": 45, "unit": "mph"}
